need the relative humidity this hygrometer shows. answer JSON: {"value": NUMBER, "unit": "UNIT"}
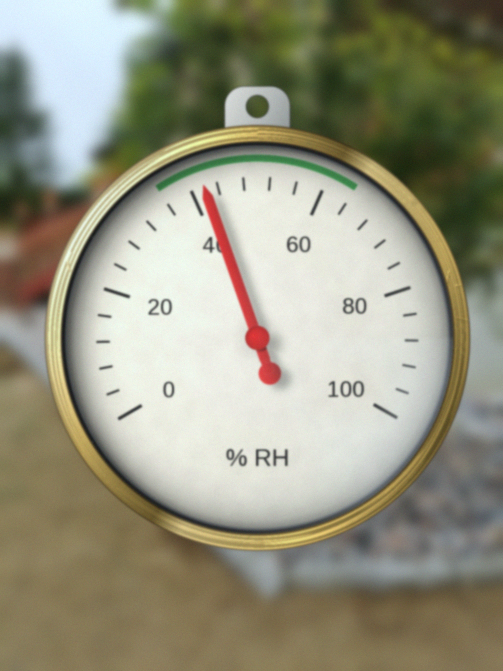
{"value": 42, "unit": "%"}
